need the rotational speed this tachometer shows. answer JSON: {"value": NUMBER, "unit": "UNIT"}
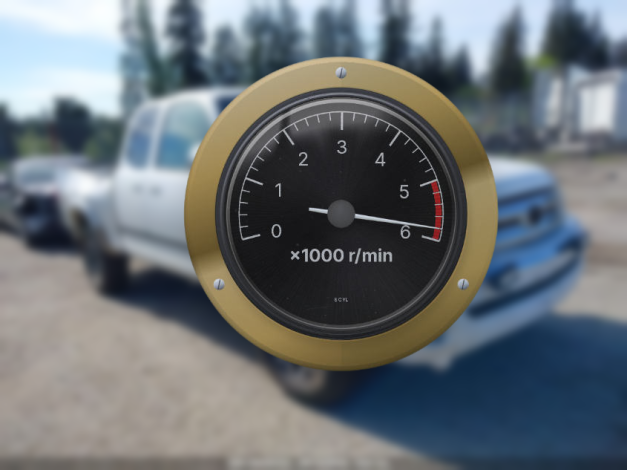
{"value": 5800, "unit": "rpm"}
